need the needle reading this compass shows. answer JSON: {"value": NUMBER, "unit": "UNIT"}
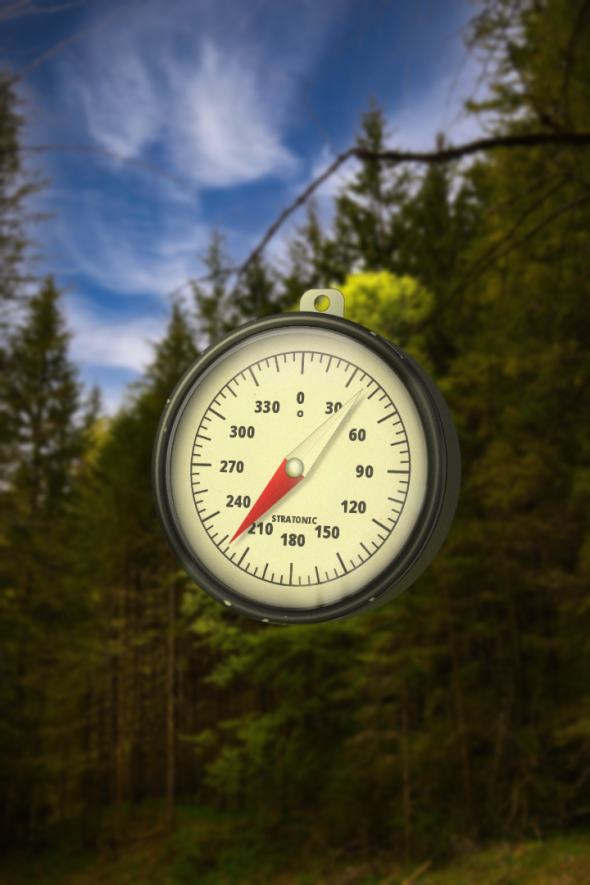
{"value": 220, "unit": "°"}
